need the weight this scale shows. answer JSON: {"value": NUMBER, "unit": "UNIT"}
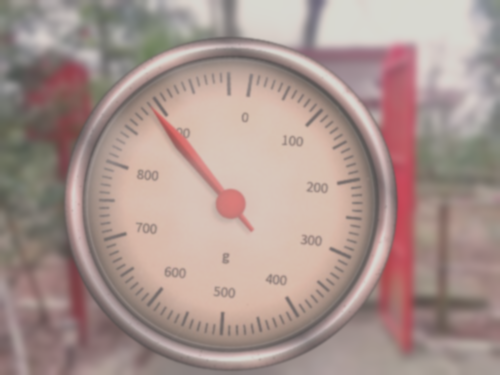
{"value": 890, "unit": "g"}
